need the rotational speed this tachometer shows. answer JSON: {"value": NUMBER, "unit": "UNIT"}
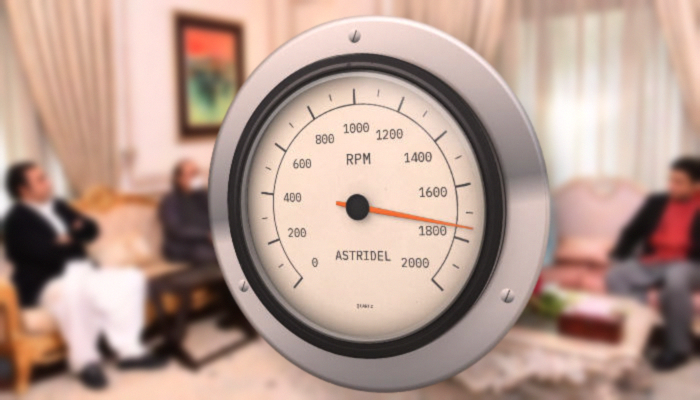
{"value": 1750, "unit": "rpm"}
